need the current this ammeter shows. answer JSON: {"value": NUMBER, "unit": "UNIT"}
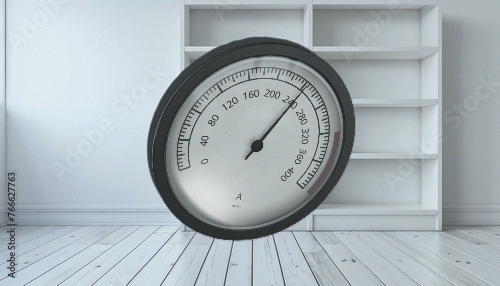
{"value": 240, "unit": "A"}
